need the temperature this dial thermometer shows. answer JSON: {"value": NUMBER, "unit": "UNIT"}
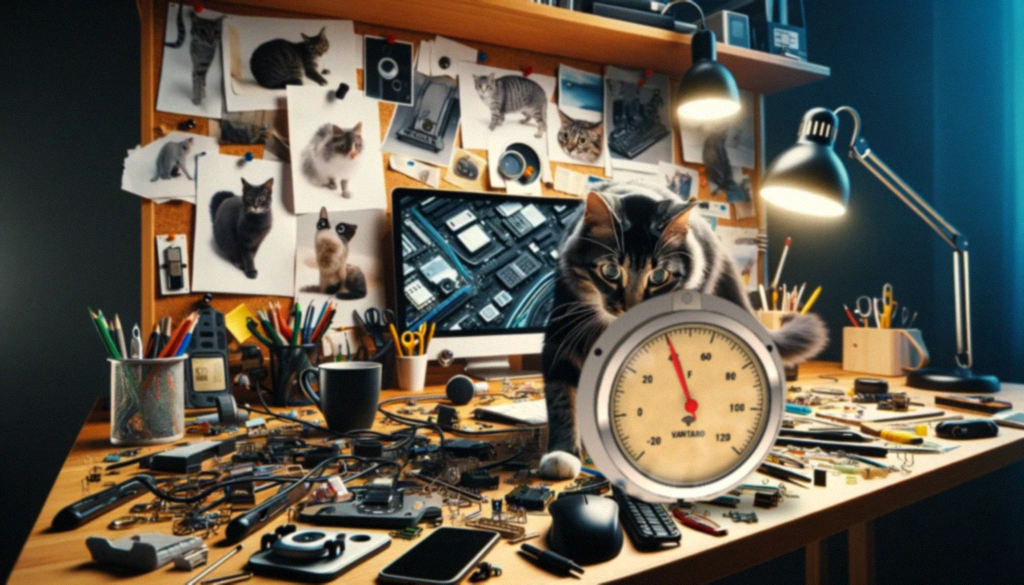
{"value": 40, "unit": "°F"}
